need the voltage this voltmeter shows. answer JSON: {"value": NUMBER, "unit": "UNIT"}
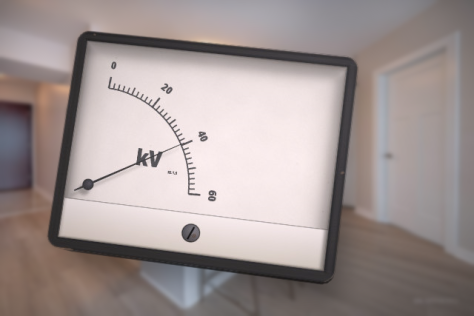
{"value": 40, "unit": "kV"}
